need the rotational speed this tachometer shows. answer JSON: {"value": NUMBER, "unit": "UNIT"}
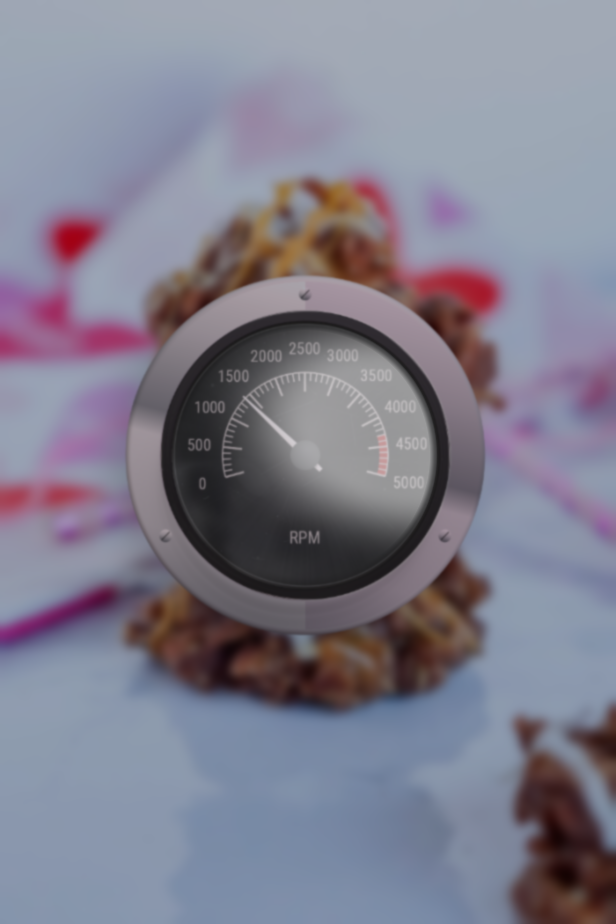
{"value": 1400, "unit": "rpm"}
